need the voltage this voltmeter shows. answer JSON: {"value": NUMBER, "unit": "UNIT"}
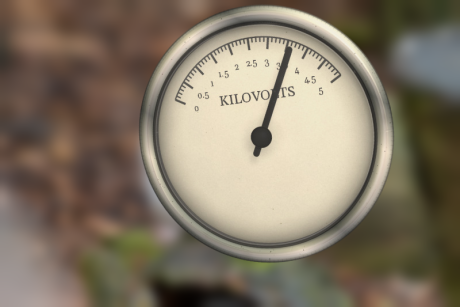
{"value": 3.6, "unit": "kV"}
